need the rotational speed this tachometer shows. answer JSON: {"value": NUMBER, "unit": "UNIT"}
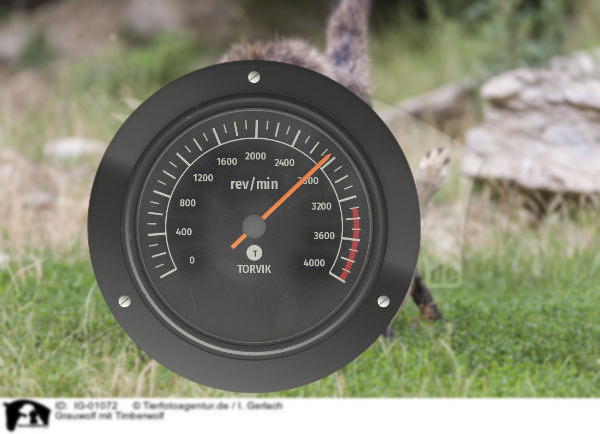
{"value": 2750, "unit": "rpm"}
